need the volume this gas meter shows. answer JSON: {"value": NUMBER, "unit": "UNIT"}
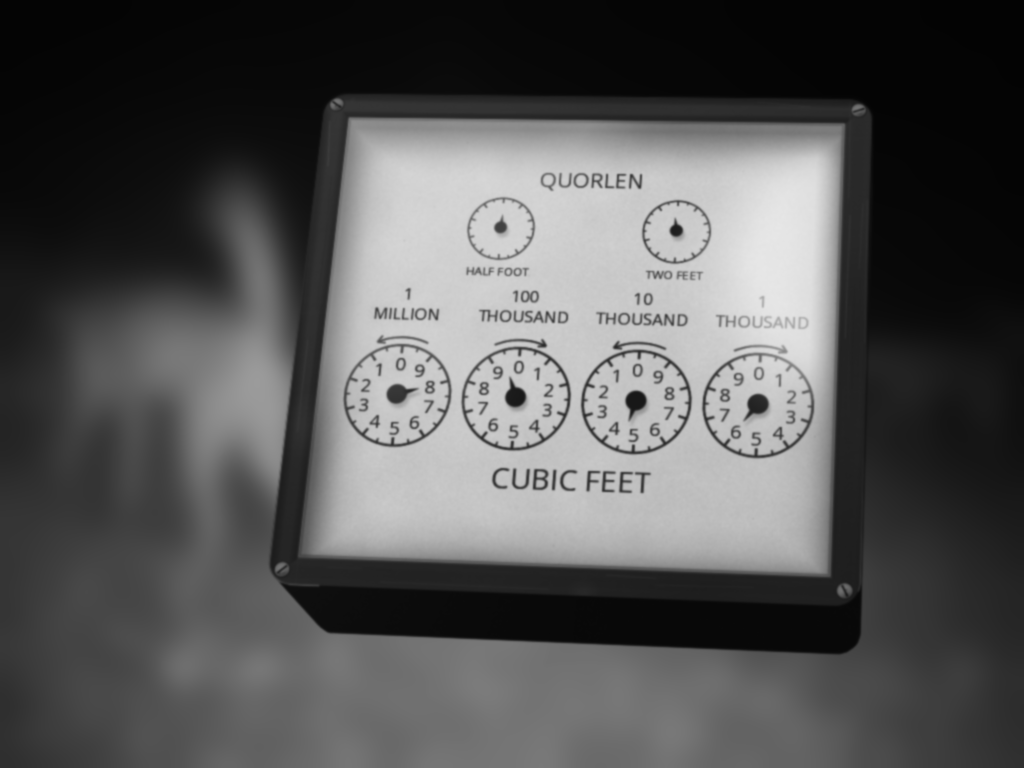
{"value": 794600, "unit": "ft³"}
